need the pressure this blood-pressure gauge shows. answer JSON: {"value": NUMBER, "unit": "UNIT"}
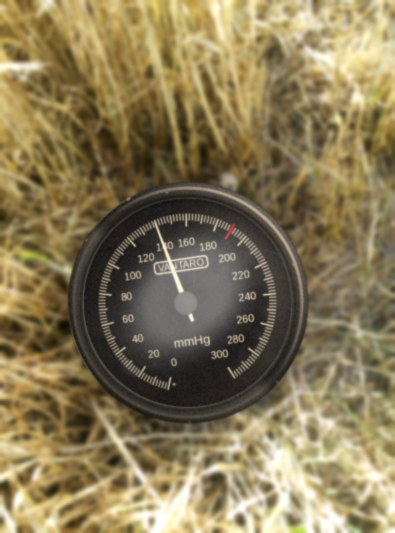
{"value": 140, "unit": "mmHg"}
